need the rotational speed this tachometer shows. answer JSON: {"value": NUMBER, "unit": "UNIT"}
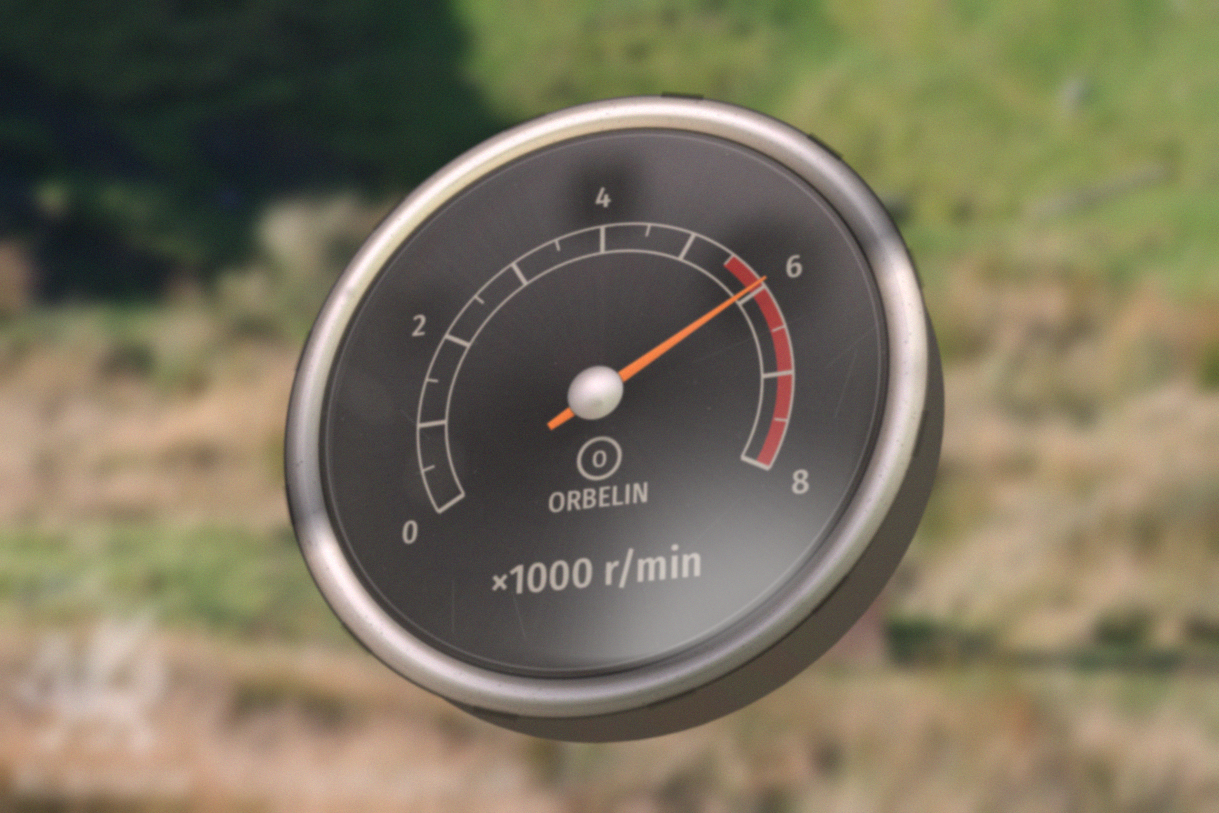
{"value": 6000, "unit": "rpm"}
